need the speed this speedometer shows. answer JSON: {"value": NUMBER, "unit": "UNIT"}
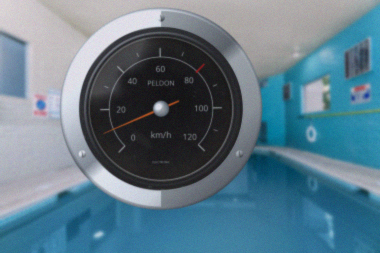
{"value": 10, "unit": "km/h"}
